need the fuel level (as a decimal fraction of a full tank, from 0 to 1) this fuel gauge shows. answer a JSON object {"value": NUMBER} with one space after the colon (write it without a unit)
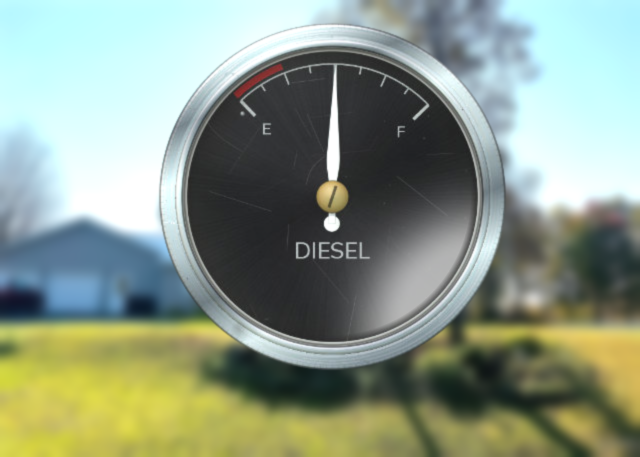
{"value": 0.5}
